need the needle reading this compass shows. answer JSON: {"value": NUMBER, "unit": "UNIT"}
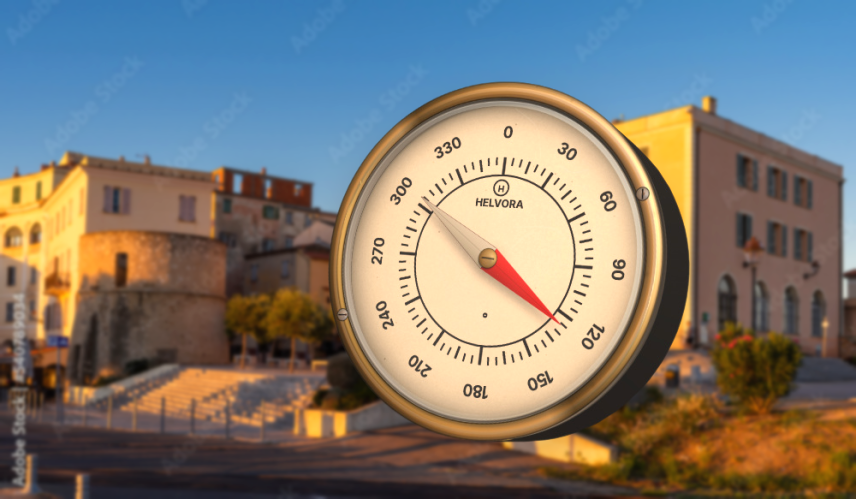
{"value": 125, "unit": "°"}
